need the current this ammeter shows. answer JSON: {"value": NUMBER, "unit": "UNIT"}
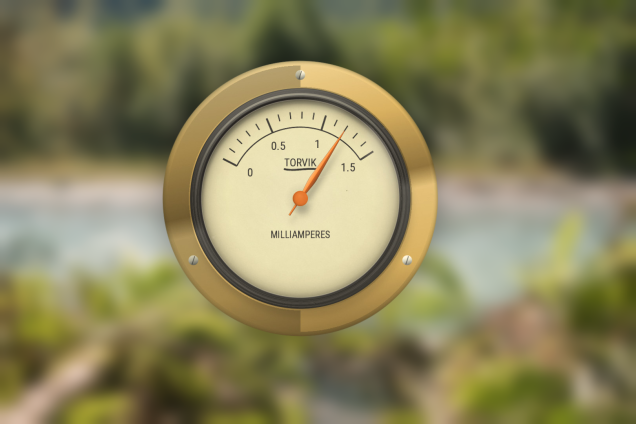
{"value": 1.2, "unit": "mA"}
